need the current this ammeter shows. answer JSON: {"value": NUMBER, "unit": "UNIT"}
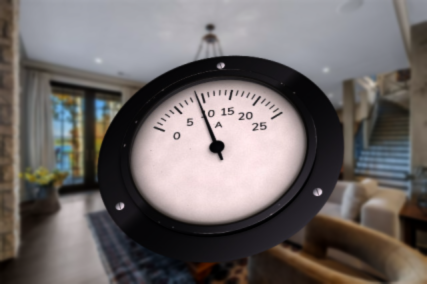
{"value": 9, "unit": "A"}
